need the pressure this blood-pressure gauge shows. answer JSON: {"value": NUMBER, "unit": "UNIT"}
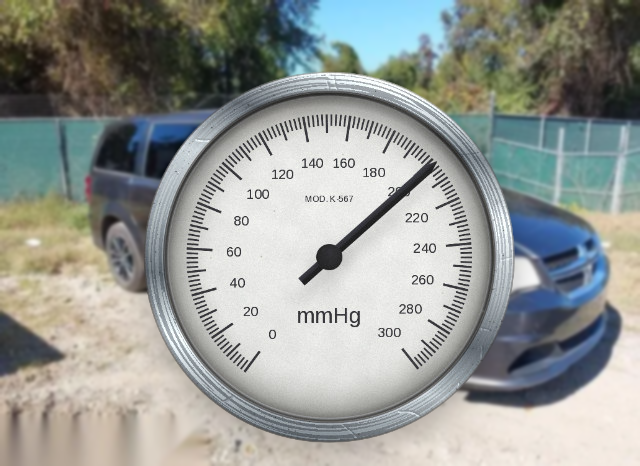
{"value": 202, "unit": "mmHg"}
